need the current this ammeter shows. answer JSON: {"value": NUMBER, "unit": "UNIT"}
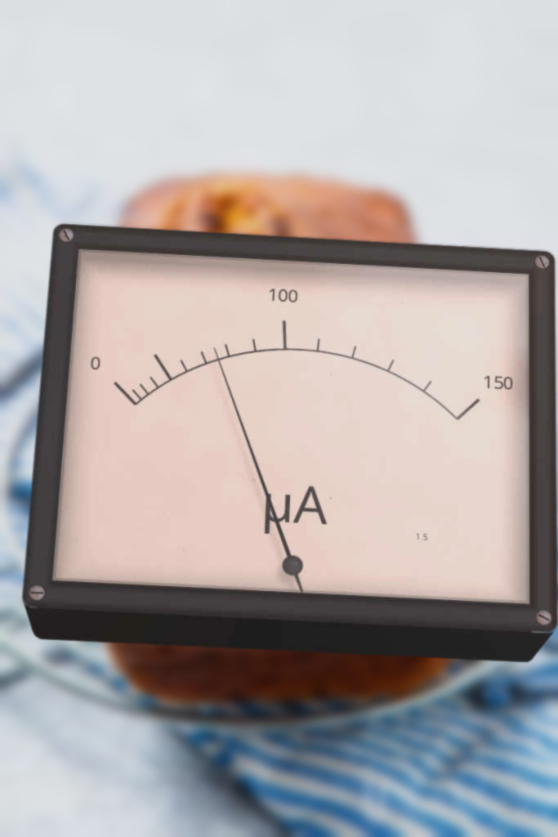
{"value": 75, "unit": "µA"}
